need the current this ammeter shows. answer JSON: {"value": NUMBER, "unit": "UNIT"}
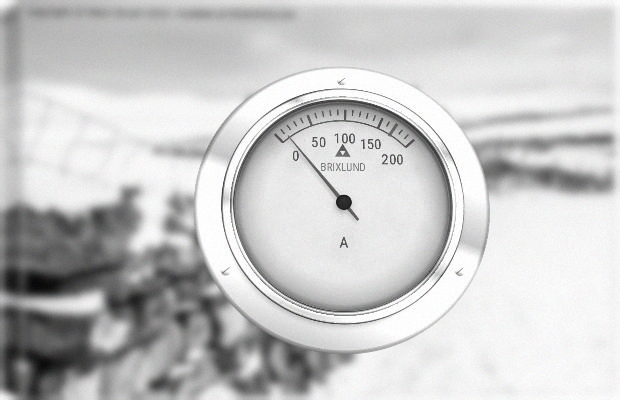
{"value": 10, "unit": "A"}
